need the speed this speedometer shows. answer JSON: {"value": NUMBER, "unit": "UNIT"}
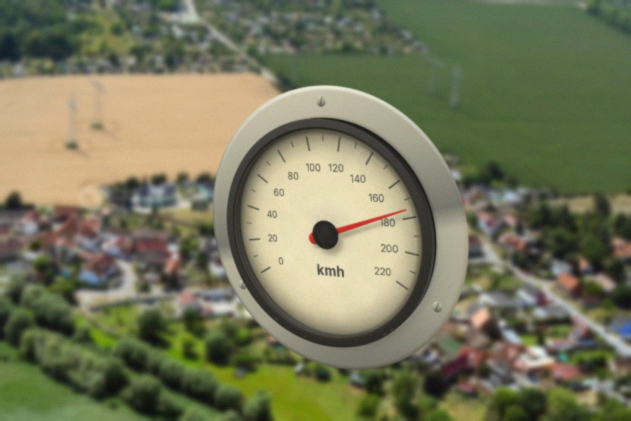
{"value": 175, "unit": "km/h"}
